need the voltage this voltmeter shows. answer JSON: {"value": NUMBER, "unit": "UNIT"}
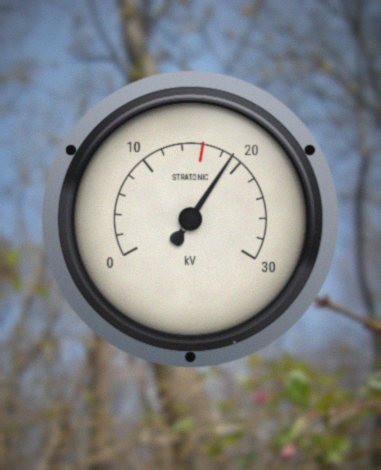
{"value": 19, "unit": "kV"}
